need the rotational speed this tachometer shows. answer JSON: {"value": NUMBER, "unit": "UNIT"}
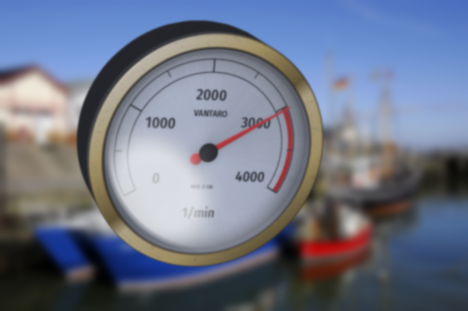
{"value": 3000, "unit": "rpm"}
